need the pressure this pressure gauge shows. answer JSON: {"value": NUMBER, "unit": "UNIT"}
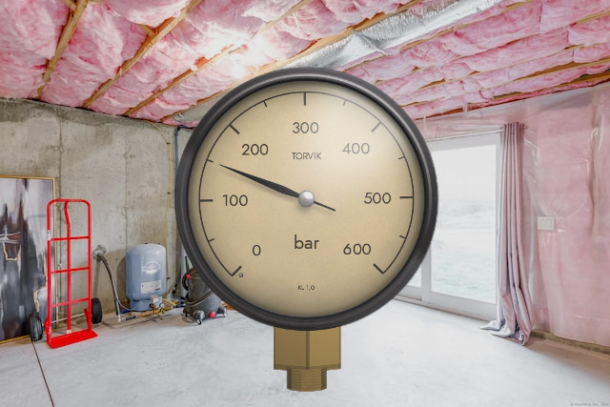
{"value": 150, "unit": "bar"}
